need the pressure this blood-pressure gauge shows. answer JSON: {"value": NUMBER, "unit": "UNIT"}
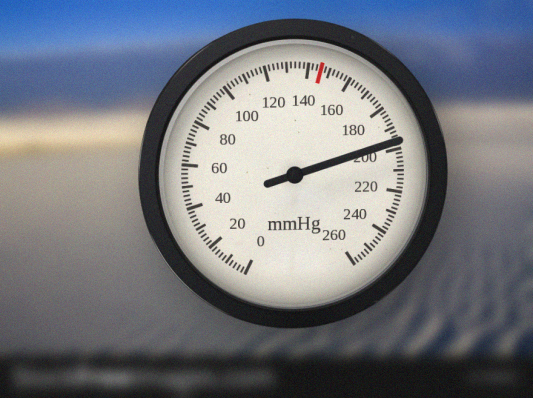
{"value": 196, "unit": "mmHg"}
